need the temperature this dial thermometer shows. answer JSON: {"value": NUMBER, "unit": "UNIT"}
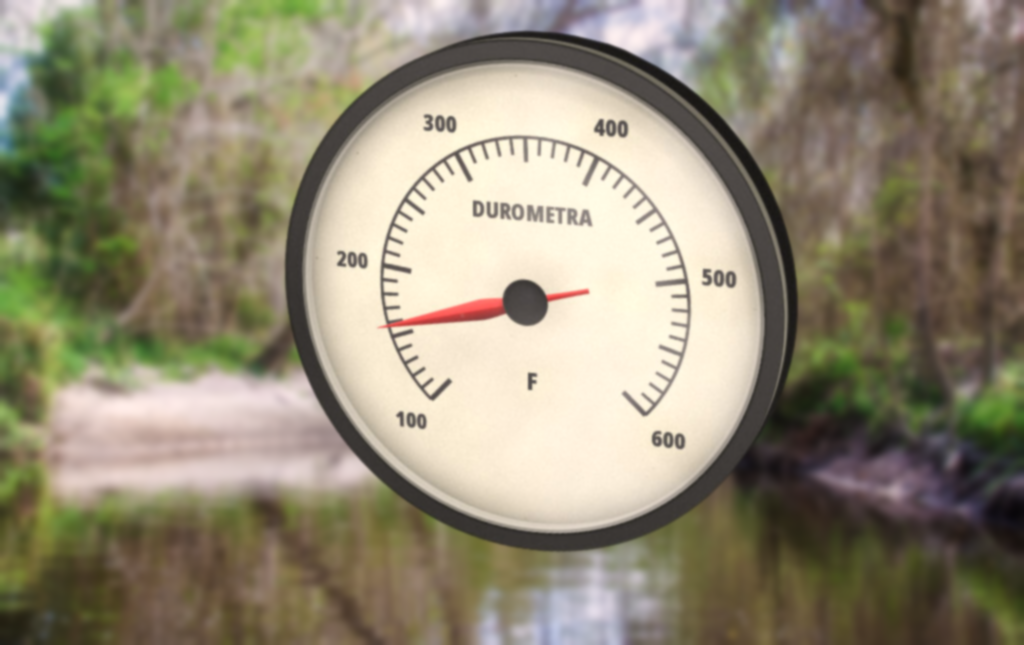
{"value": 160, "unit": "°F"}
